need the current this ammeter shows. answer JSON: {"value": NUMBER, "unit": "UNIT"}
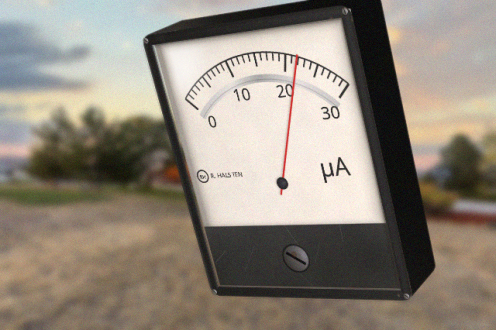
{"value": 22, "unit": "µA"}
